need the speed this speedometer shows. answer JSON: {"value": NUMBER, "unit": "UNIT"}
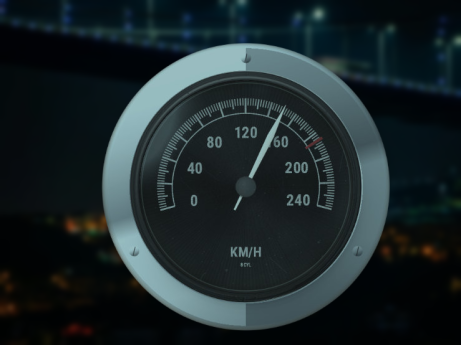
{"value": 150, "unit": "km/h"}
